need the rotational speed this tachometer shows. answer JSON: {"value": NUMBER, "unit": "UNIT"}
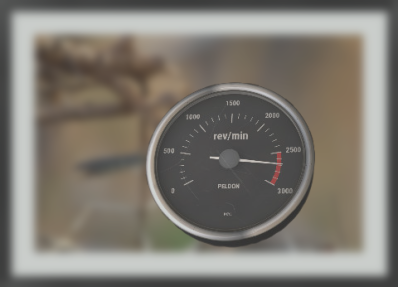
{"value": 2700, "unit": "rpm"}
